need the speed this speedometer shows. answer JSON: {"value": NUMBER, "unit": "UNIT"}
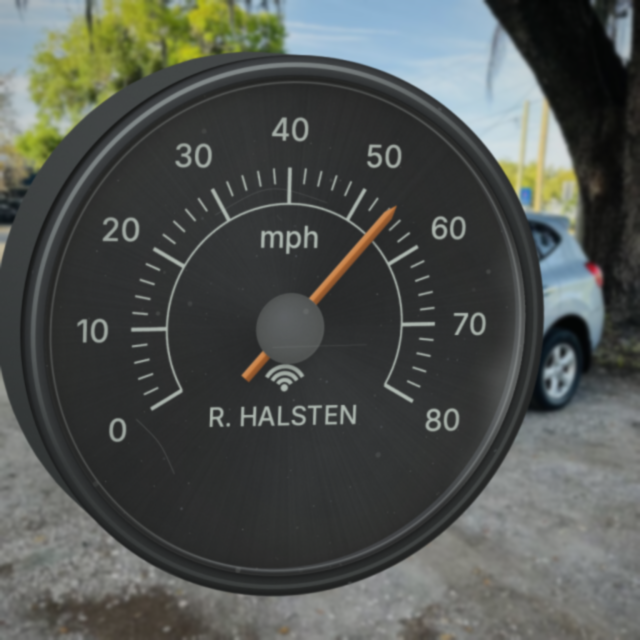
{"value": 54, "unit": "mph"}
